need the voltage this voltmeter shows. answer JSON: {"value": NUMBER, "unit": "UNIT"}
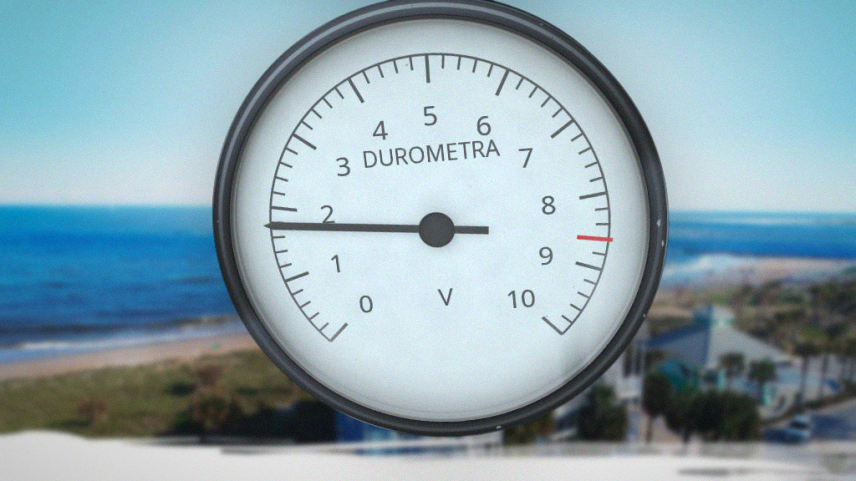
{"value": 1.8, "unit": "V"}
